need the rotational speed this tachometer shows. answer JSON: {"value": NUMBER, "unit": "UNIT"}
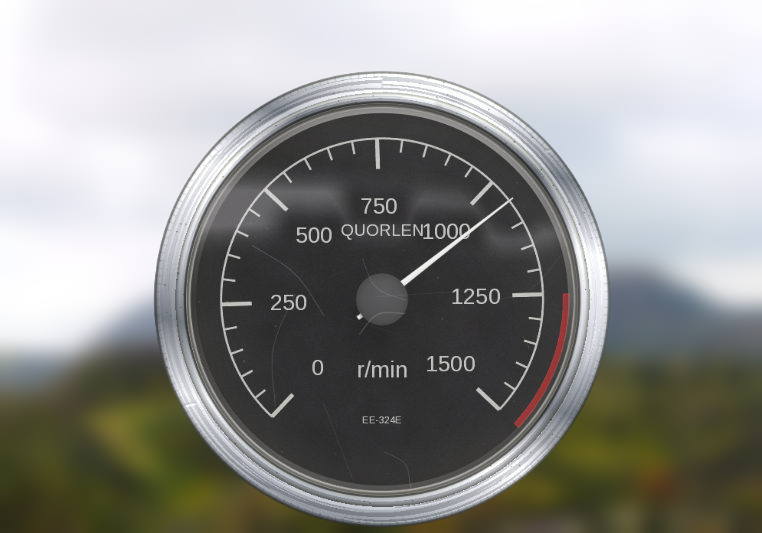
{"value": 1050, "unit": "rpm"}
